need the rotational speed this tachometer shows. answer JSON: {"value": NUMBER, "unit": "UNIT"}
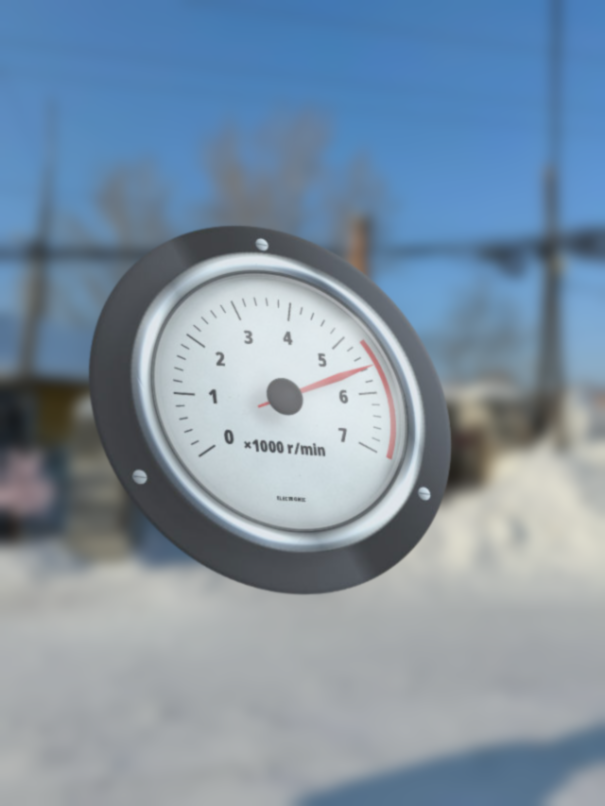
{"value": 5600, "unit": "rpm"}
